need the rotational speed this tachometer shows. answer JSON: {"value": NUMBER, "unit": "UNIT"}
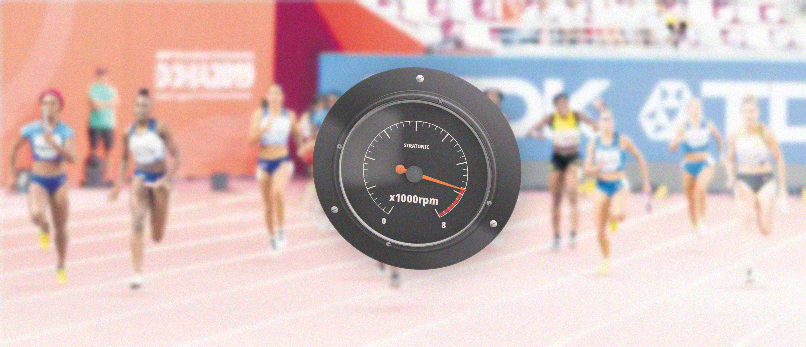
{"value": 6800, "unit": "rpm"}
